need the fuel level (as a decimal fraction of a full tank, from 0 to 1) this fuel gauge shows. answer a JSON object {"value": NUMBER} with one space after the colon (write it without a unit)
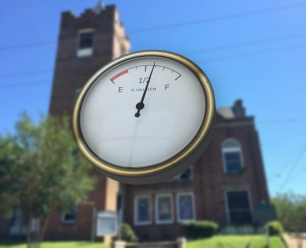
{"value": 0.625}
